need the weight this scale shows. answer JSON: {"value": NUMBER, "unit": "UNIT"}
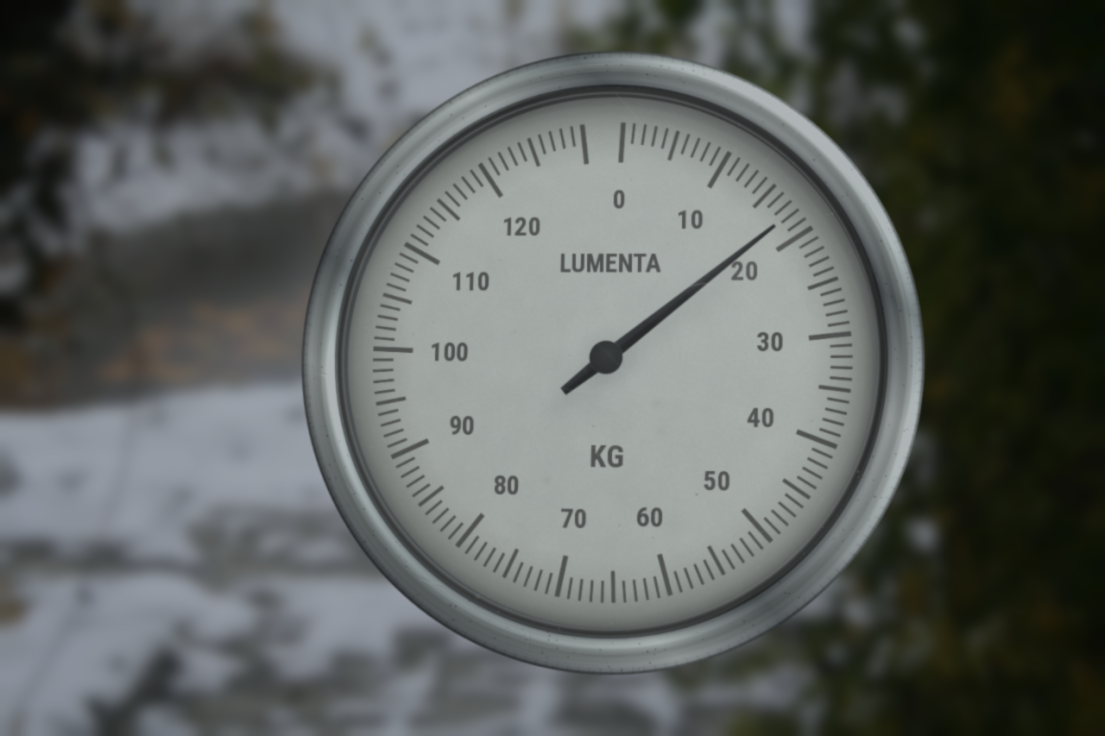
{"value": 18, "unit": "kg"}
